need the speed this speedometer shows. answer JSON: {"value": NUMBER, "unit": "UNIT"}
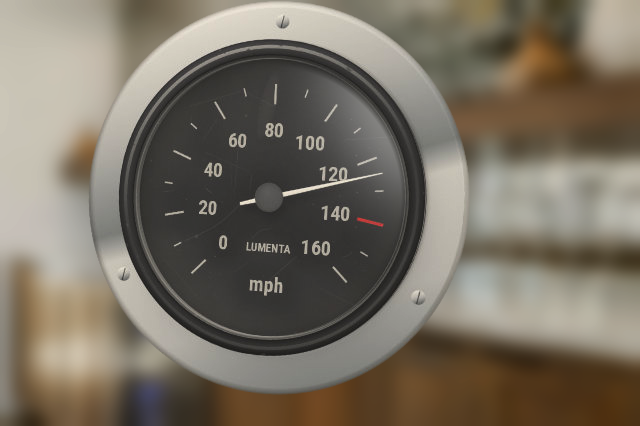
{"value": 125, "unit": "mph"}
